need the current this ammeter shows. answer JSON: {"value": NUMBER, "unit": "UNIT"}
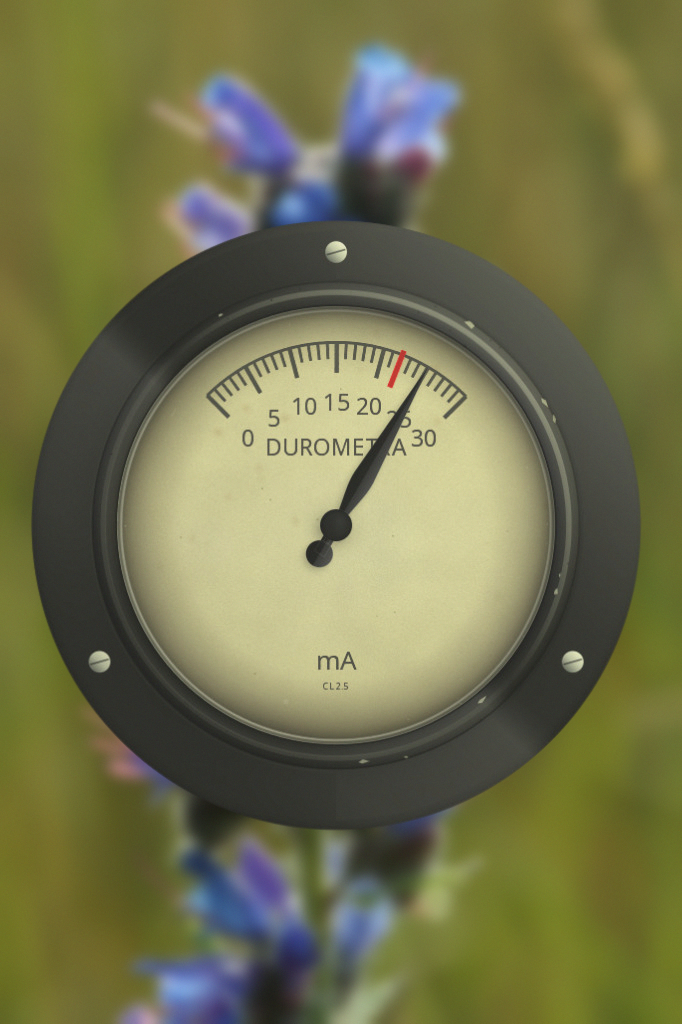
{"value": 25, "unit": "mA"}
